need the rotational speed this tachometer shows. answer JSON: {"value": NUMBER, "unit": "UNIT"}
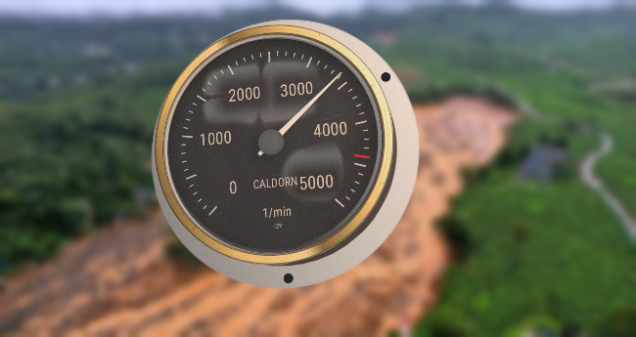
{"value": 3400, "unit": "rpm"}
